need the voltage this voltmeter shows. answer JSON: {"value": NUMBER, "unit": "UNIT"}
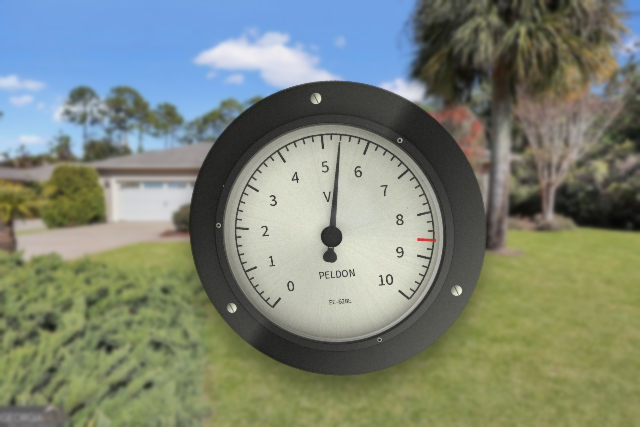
{"value": 5.4, "unit": "V"}
